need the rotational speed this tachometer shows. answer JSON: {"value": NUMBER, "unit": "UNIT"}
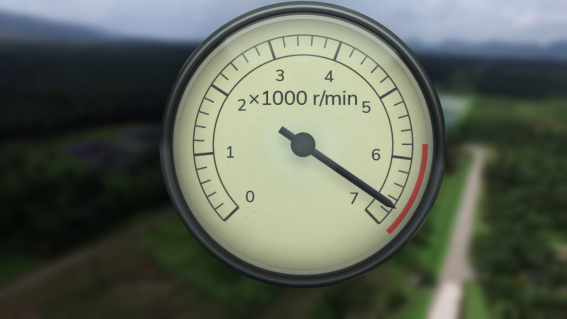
{"value": 6700, "unit": "rpm"}
